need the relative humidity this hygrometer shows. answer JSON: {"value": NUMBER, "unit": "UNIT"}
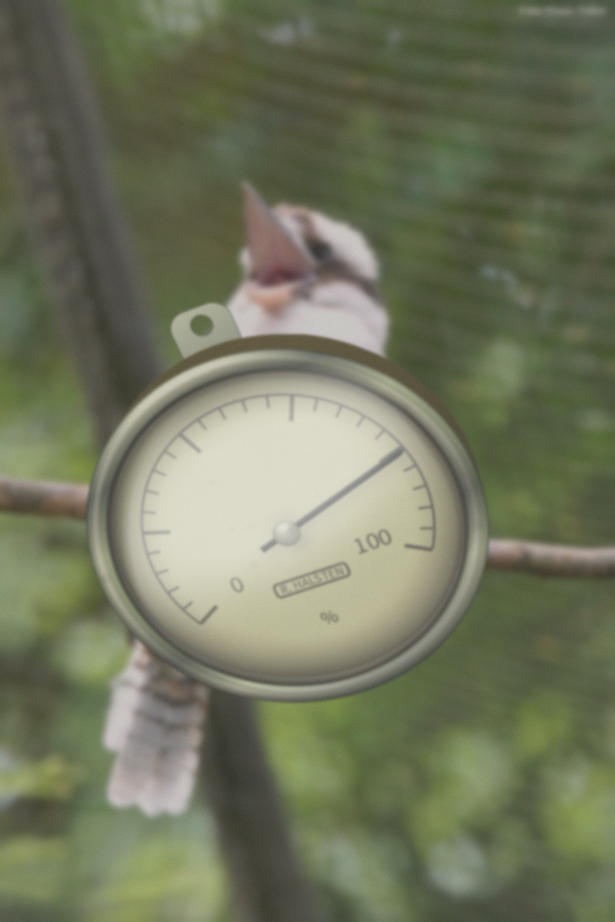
{"value": 80, "unit": "%"}
